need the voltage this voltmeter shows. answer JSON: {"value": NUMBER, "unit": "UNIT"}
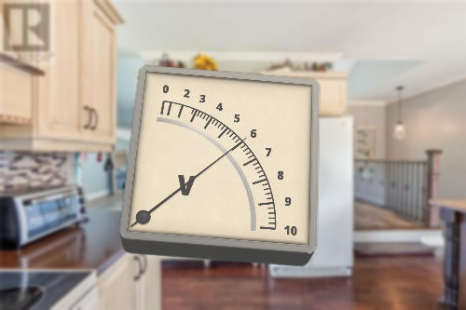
{"value": 6, "unit": "V"}
